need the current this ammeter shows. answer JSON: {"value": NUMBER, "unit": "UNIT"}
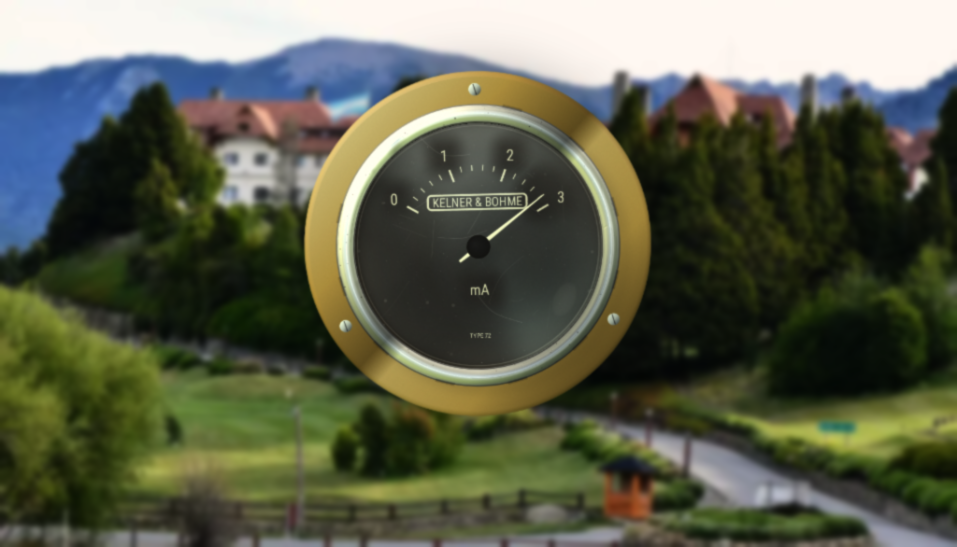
{"value": 2.8, "unit": "mA"}
